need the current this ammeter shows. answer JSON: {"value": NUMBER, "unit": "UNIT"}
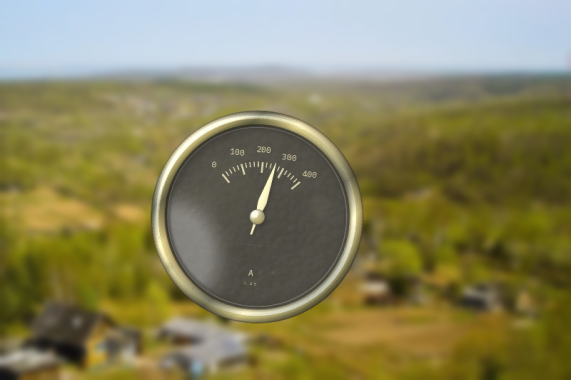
{"value": 260, "unit": "A"}
